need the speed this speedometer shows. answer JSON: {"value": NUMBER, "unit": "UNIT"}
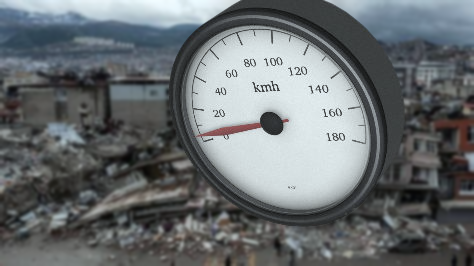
{"value": 5, "unit": "km/h"}
